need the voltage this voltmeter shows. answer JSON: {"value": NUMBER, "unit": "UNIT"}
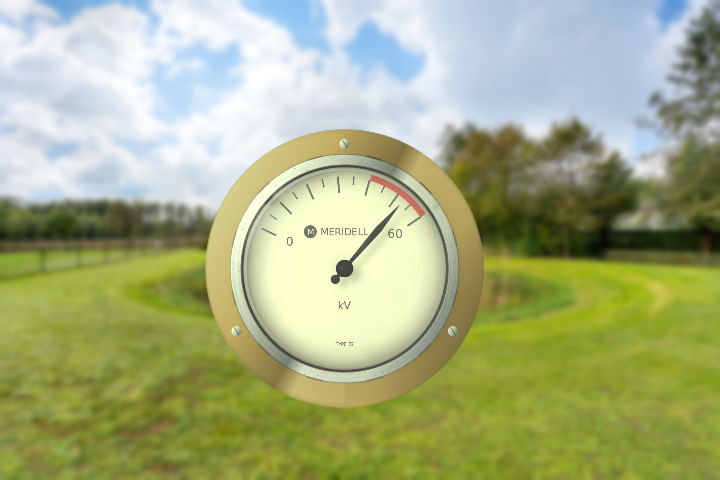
{"value": 52.5, "unit": "kV"}
